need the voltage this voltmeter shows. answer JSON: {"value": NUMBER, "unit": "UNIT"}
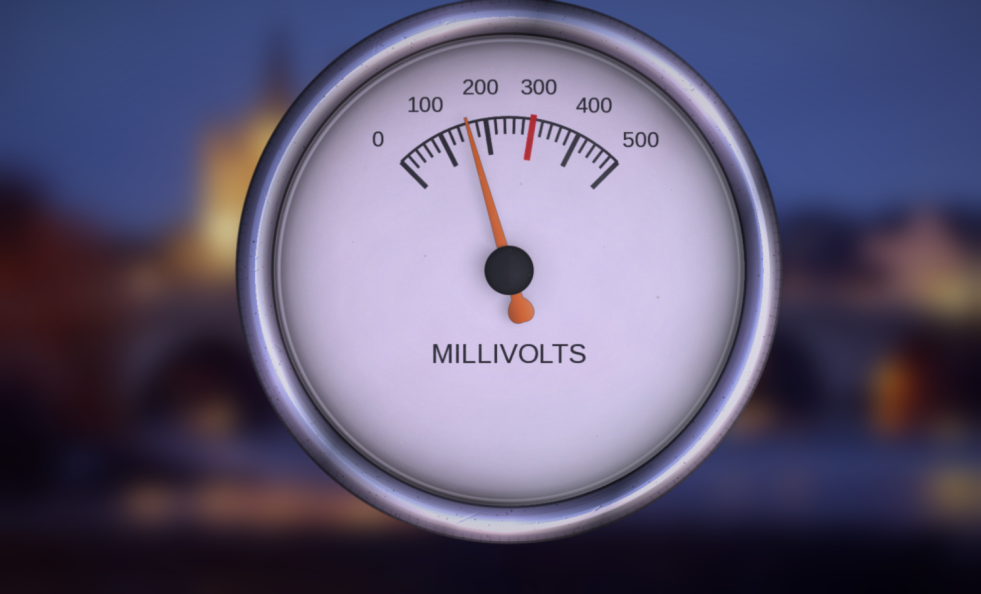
{"value": 160, "unit": "mV"}
